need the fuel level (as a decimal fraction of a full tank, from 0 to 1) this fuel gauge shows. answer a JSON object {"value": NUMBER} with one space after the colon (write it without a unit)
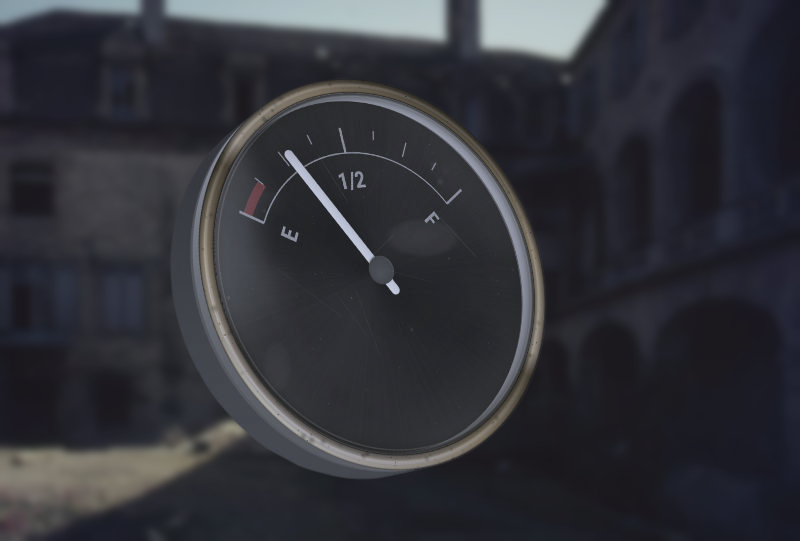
{"value": 0.25}
